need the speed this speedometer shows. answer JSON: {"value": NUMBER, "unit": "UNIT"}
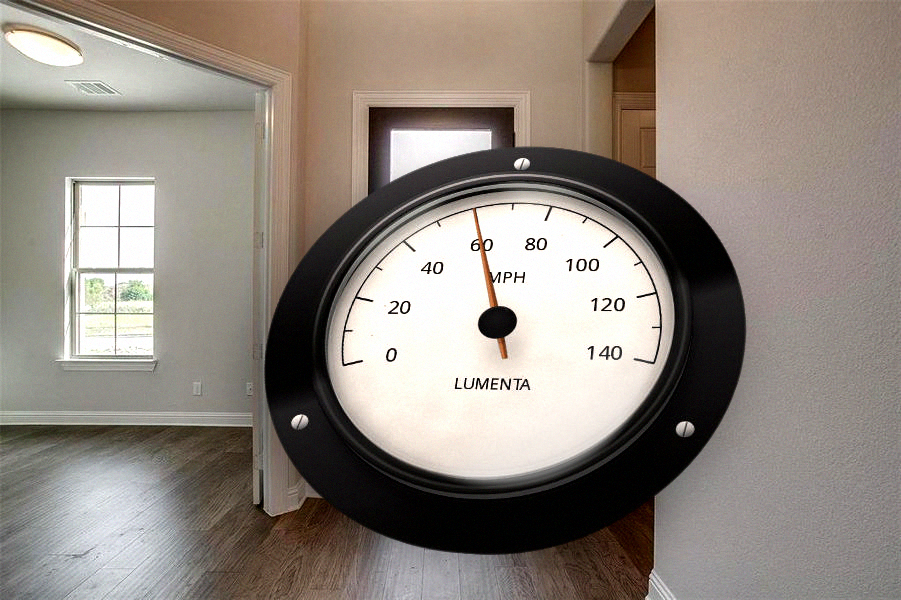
{"value": 60, "unit": "mph"}
